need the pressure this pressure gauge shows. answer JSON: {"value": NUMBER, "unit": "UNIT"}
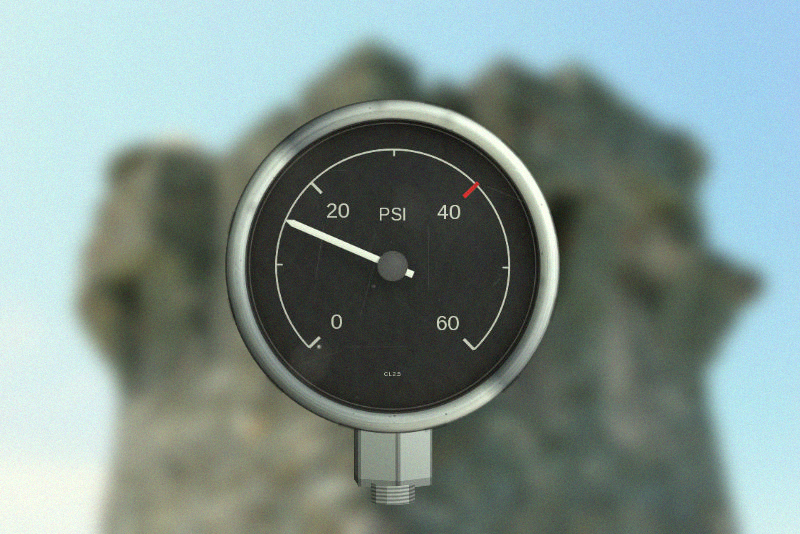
{"value": 15, "unit": "psi"}
